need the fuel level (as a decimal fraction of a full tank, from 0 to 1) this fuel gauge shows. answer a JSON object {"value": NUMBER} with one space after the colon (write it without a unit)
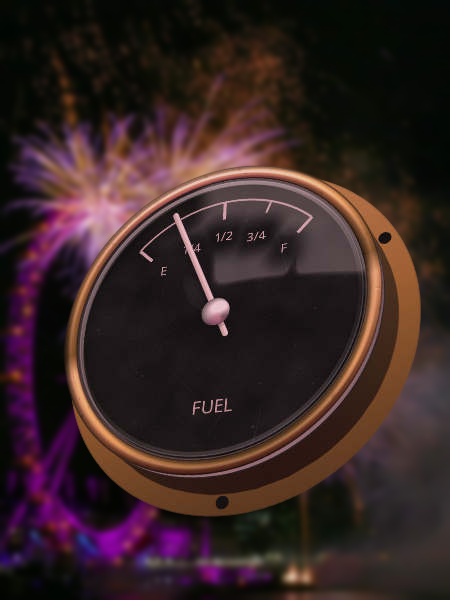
{"value": 0.25}
